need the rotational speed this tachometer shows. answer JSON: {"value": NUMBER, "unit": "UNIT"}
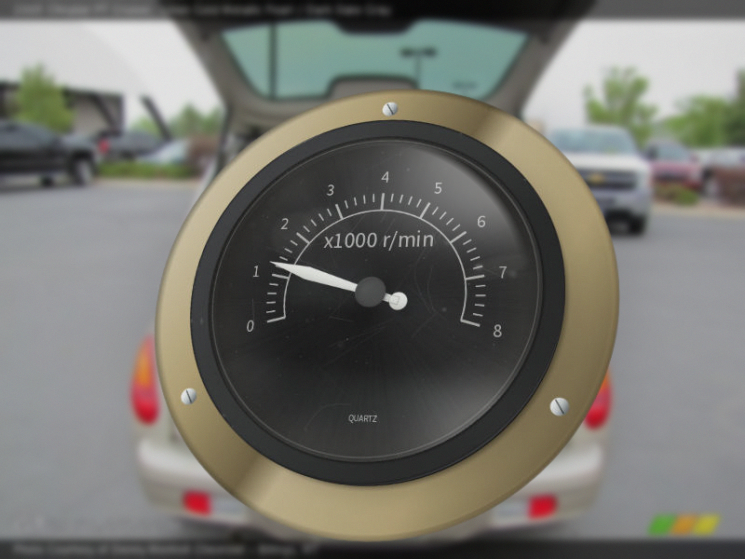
{"value": 1200, "unit": "rpm"}
